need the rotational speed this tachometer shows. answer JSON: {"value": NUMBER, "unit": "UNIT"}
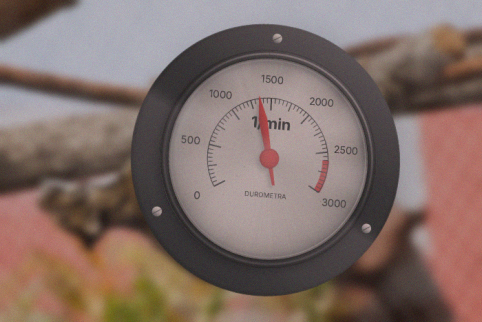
{"value": 1350, "unit": "rpm"}
